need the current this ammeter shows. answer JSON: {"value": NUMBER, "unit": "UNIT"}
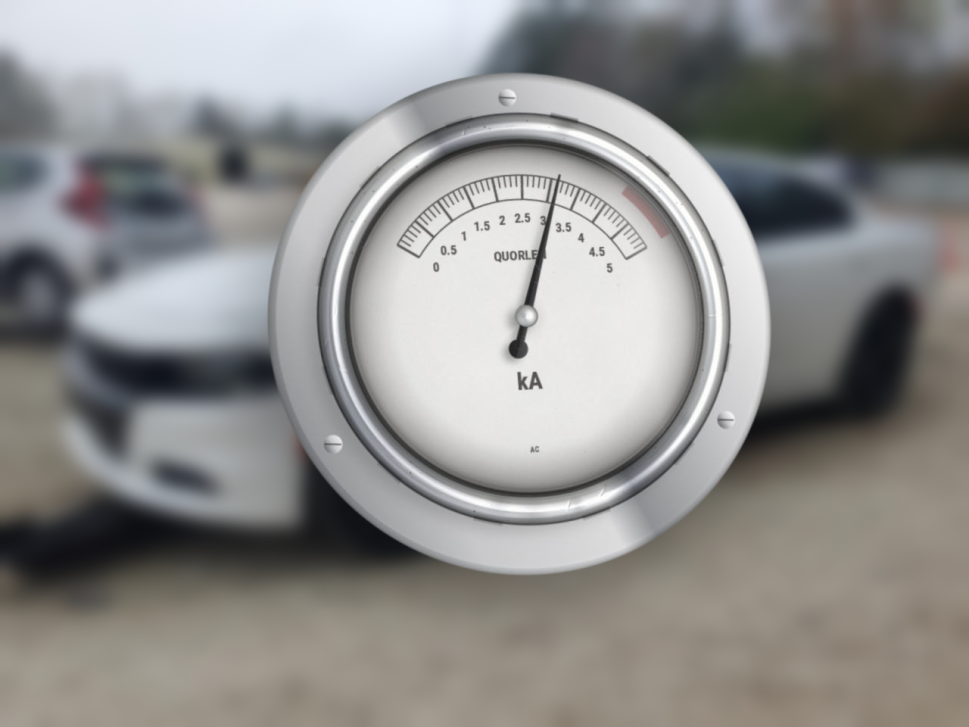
{"value": 3.1, "unit": "kA"}
